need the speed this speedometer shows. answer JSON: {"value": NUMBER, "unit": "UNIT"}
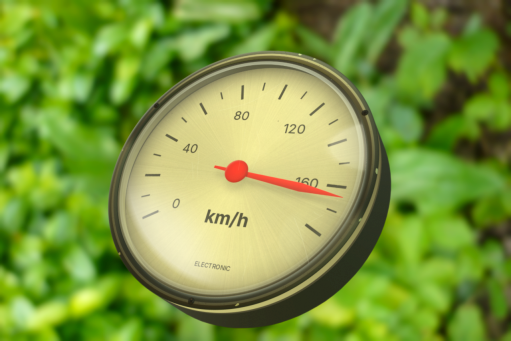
{"value": 165, "unit": "km/h"}
